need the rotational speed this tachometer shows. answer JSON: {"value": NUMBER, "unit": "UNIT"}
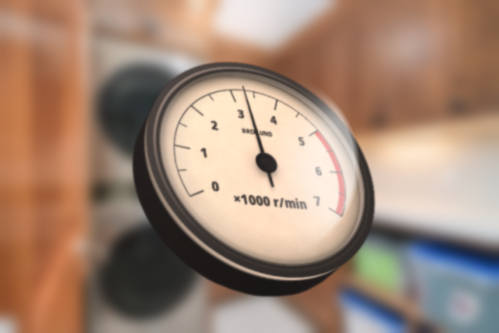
{"value": 3250, "unit": "rpm"}
